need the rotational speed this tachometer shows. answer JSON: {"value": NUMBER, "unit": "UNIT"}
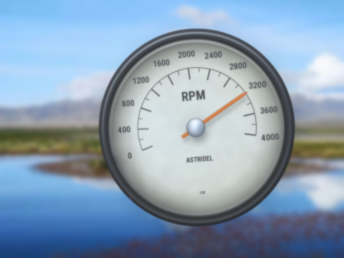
{"value": 3200, "unit": "rpm"}
